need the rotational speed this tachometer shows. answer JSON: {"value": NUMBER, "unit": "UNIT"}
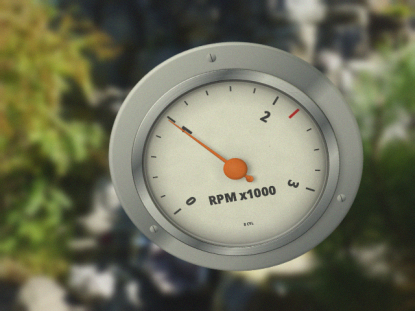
{"value": 1000, "unit": "rpm"}
